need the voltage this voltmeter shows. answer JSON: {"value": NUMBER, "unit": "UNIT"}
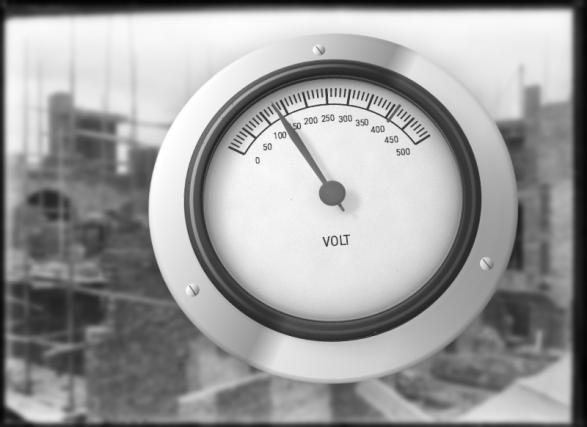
{"value": 130, "unit": "V"}
